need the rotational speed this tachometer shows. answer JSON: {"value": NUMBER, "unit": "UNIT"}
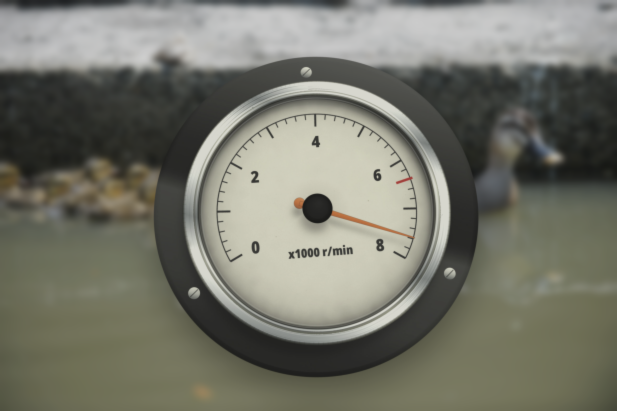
{"value": 7600, "unit": "rpm"}
